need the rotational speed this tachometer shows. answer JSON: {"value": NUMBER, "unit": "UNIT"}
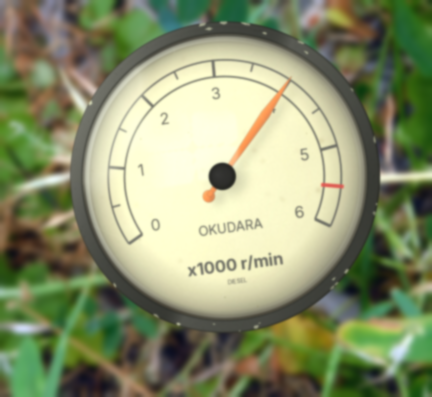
{"value": 4000, "unit": "rpm"}
